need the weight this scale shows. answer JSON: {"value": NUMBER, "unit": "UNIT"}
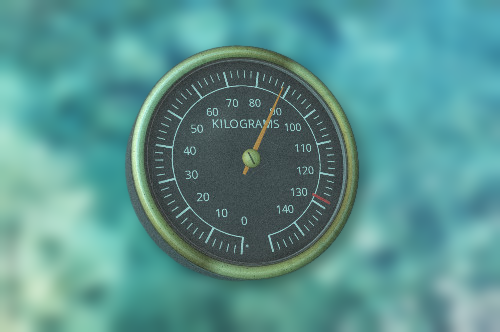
{"value": 88, "unit": "kg"}
